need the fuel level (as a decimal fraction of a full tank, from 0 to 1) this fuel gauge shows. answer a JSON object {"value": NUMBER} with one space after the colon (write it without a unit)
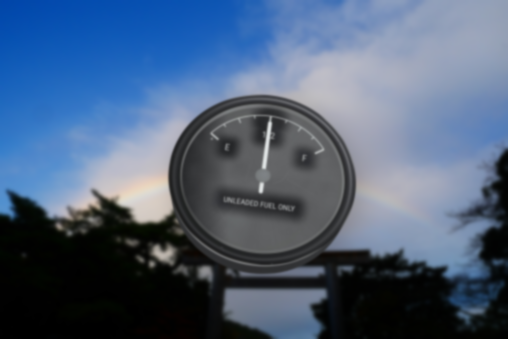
{"value": 0.5}
